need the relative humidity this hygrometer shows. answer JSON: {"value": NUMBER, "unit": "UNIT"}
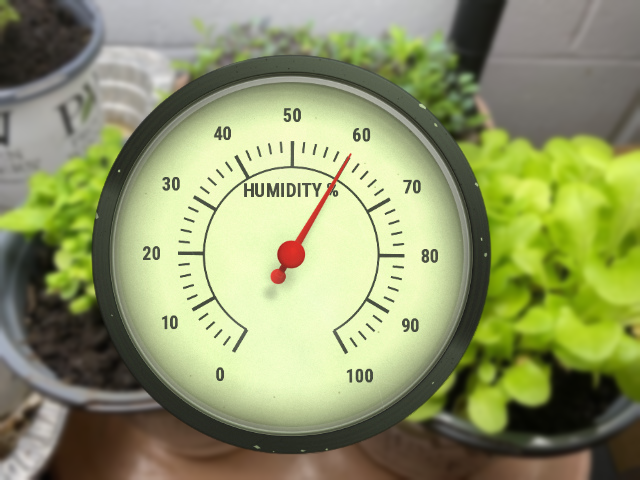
{"value": 60, "unit": "%"}
